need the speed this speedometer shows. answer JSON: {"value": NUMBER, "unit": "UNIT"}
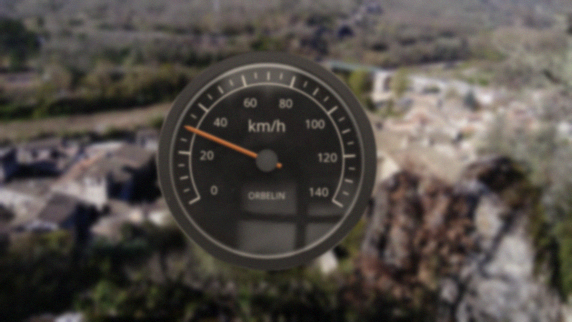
{"value": 30, "unit": "km/h"}
